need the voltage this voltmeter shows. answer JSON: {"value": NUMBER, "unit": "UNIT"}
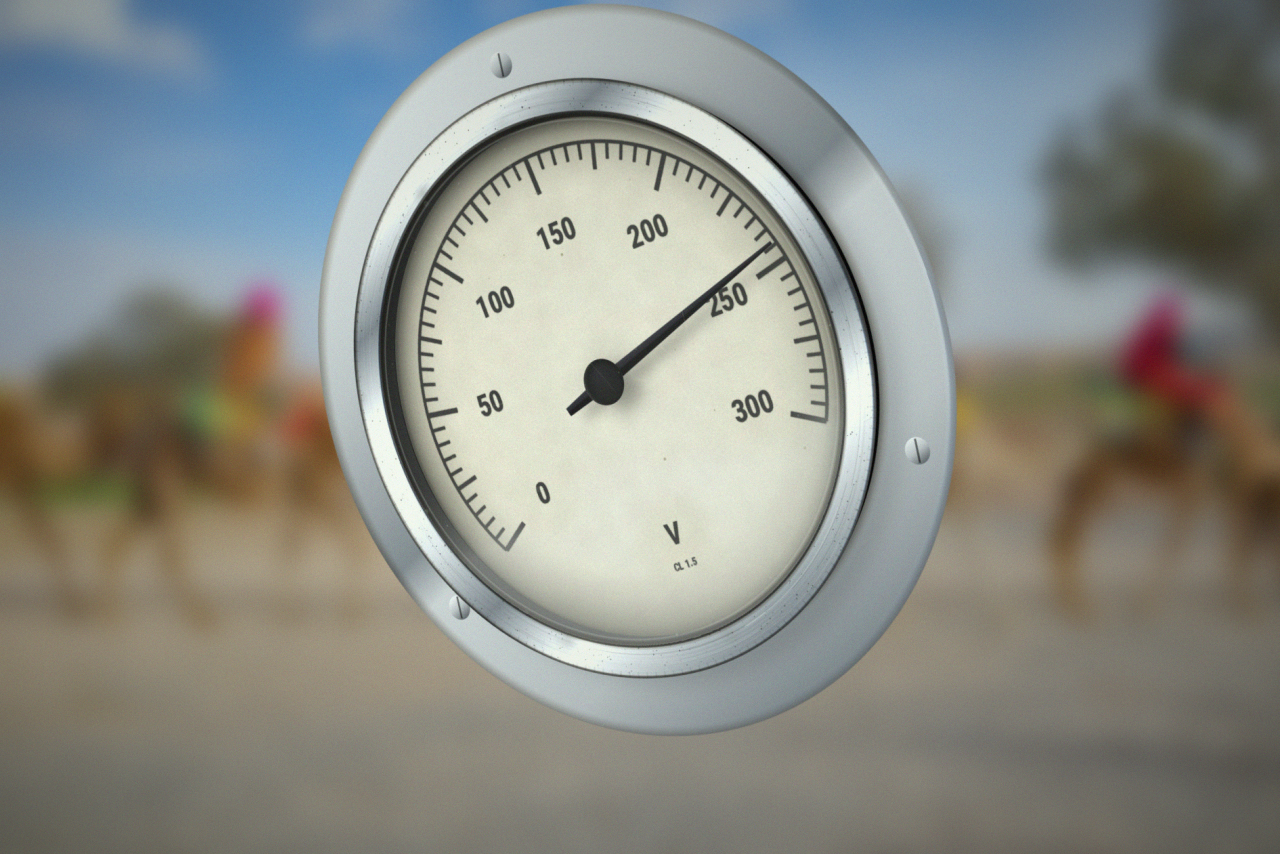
{"value": 245, "unit": "V"}
